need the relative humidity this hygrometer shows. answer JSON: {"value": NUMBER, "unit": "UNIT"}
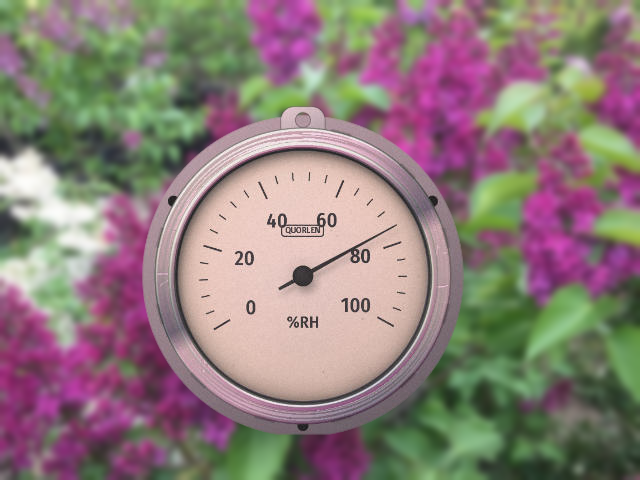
{"value": 76, "unit": "%"}
